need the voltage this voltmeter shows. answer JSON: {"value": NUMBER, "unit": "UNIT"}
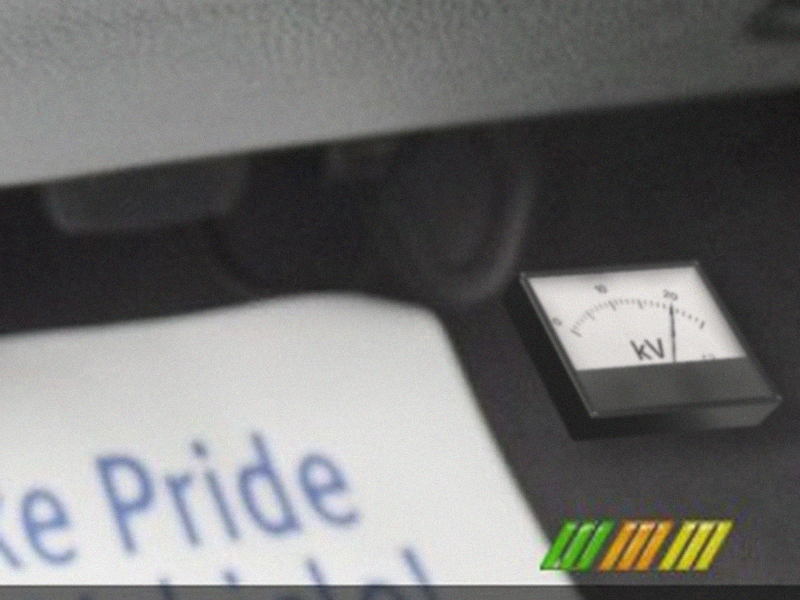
{"value": 20, "unit": "kV"}
